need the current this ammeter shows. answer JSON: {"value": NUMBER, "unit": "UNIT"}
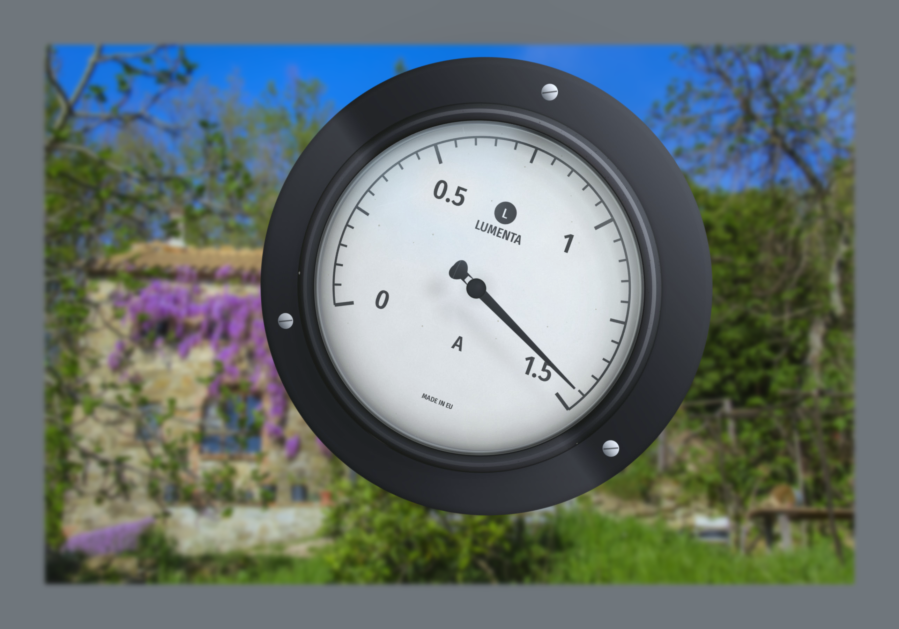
{"value": 1.45, "unit": "A"}
